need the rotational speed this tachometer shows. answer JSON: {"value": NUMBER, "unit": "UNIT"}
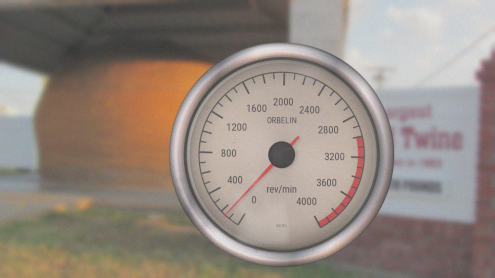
{"value": 150, "unit": "rpm"}
